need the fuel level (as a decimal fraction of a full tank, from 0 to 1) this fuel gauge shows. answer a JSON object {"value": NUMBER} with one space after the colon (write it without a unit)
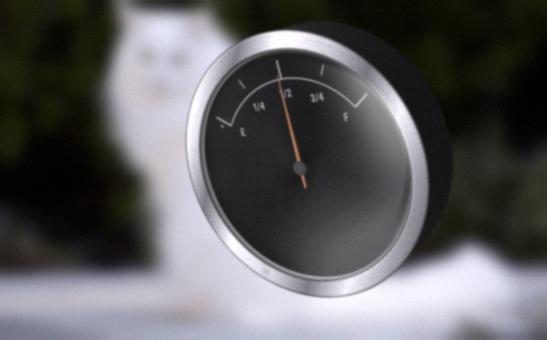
{"value": 0.5}
